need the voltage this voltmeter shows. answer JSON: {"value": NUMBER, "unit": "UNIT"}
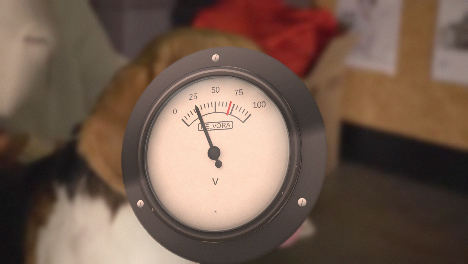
{"value": 25, "unit": "V"}
